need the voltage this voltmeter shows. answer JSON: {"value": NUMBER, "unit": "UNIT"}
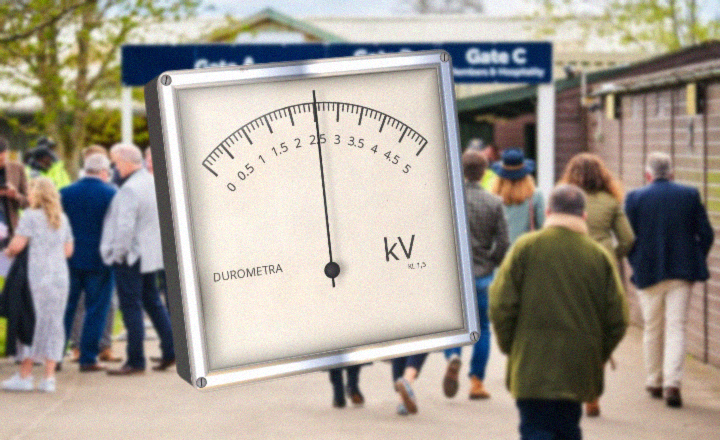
{"value": 2.5, "unit": "kV"}
